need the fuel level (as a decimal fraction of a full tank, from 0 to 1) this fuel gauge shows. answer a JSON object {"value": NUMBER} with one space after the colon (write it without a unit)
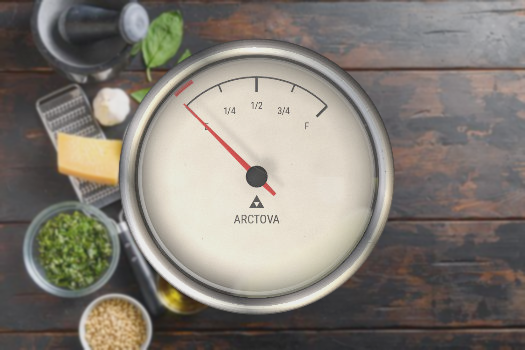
{"value": 0}
